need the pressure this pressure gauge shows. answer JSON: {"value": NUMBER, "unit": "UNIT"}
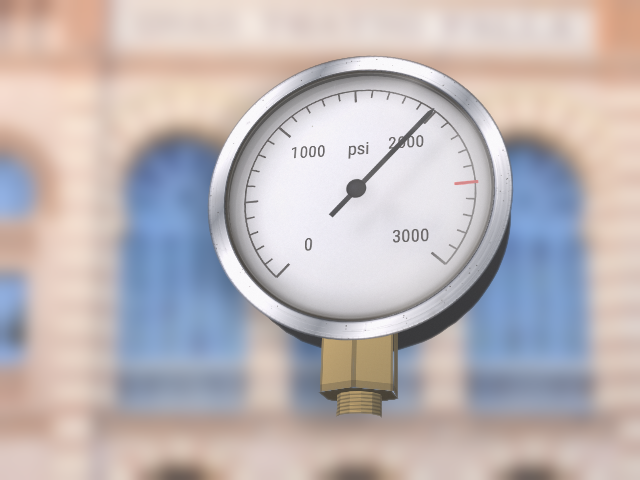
{"value": 2000, "unit": "psi"}
